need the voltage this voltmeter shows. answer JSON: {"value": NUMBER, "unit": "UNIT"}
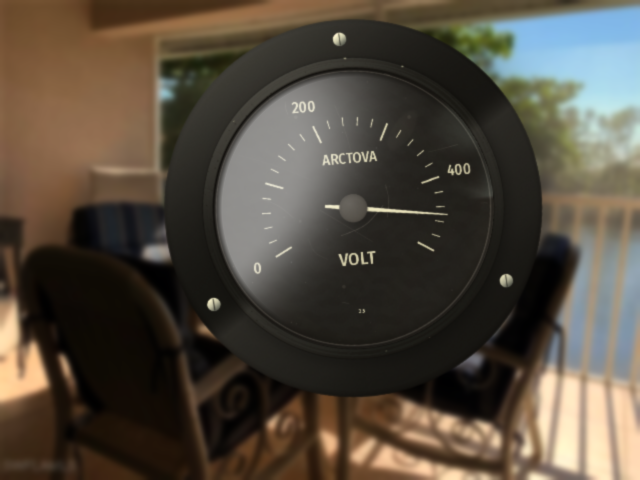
{"value": 450, "unit": "V"}
